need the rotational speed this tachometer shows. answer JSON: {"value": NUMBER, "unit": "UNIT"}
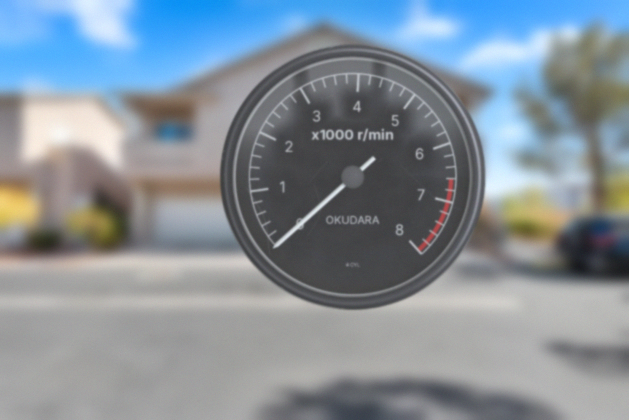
{"value": 0, "unit": "rpm"}
